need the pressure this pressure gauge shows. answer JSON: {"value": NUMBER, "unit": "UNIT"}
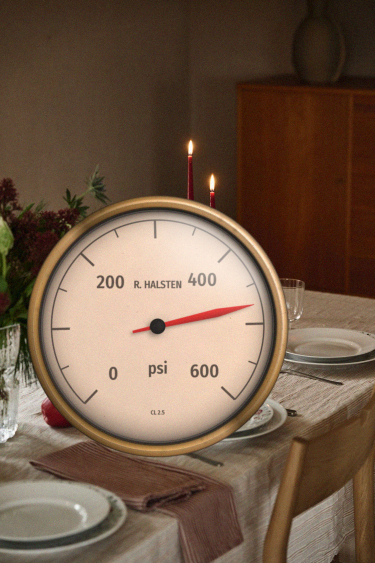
{"value": 475, "unit": "psi"}
